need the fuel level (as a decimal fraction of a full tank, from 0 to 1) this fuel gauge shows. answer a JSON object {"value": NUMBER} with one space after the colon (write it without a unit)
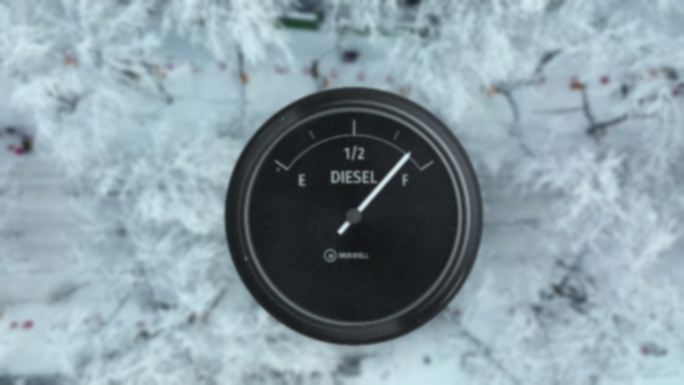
{"value": 0.875}
